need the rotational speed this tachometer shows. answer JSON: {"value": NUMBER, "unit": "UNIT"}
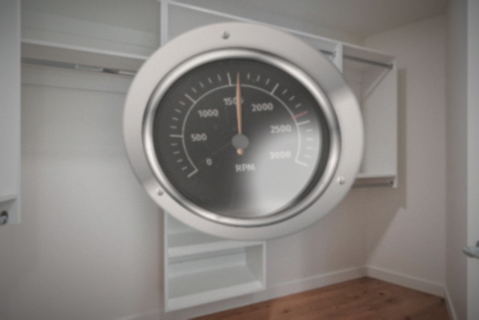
{"value": 1600, "unit": "rpm"}
